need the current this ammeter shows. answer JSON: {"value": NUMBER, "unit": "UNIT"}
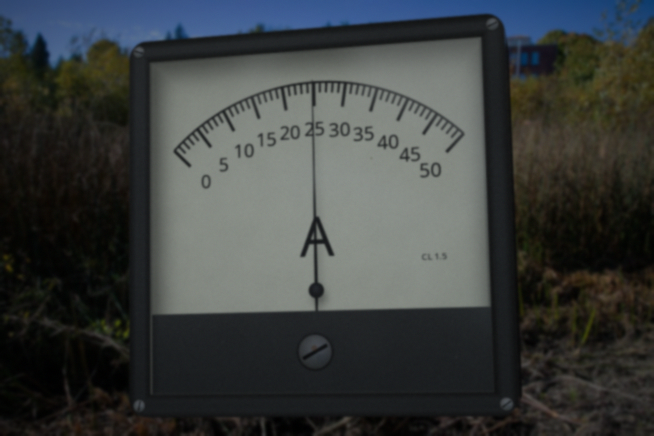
{"value": 25, "unit": "A"}
